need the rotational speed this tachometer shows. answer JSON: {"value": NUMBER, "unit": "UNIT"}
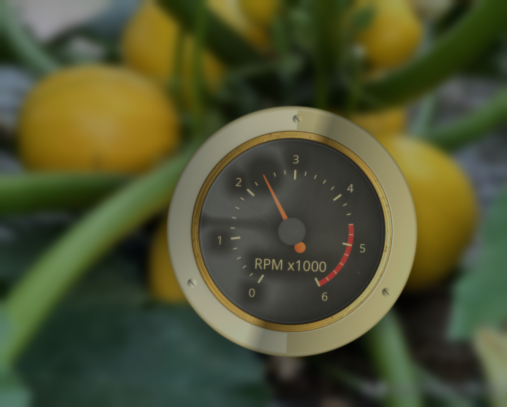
{"value": 2400, "unit": "rpm"}
